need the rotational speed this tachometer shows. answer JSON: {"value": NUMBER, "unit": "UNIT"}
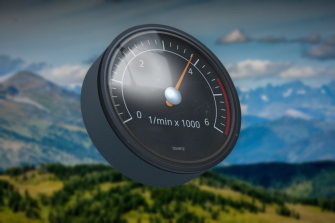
{"value": 3800, "unit": "rpm"}
